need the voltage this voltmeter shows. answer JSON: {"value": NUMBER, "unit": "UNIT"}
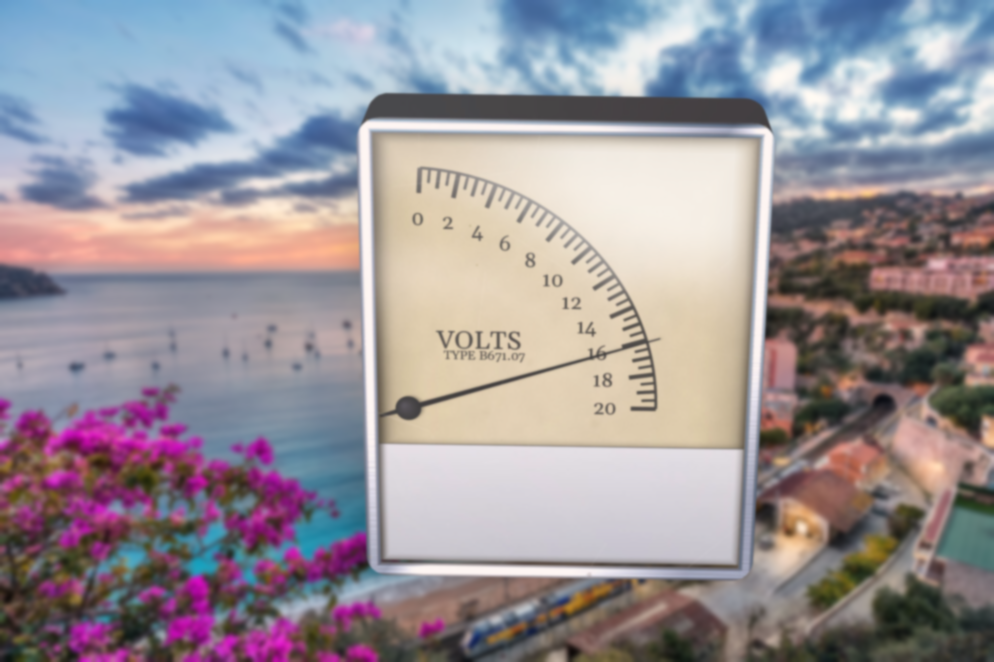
{"value": 16, "unit": "V"}
